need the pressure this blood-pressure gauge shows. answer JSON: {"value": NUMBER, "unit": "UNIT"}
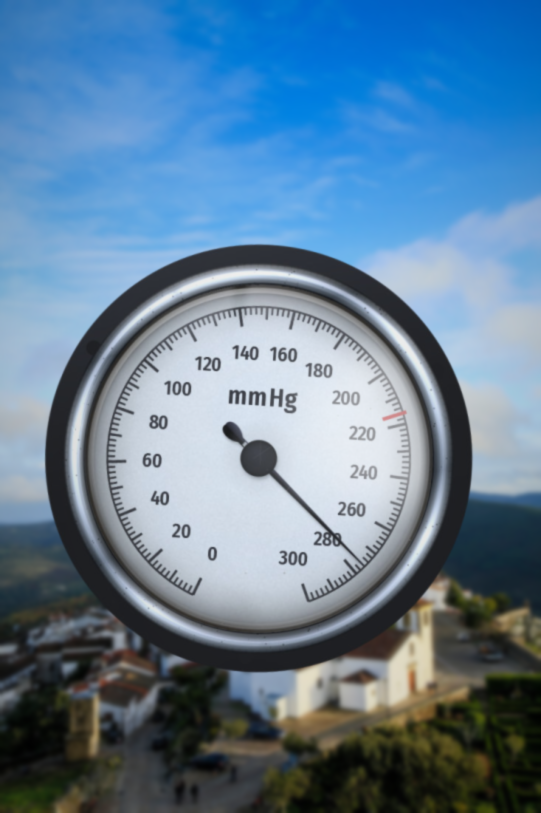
{"value": 276, "unit": "mmHg"}
